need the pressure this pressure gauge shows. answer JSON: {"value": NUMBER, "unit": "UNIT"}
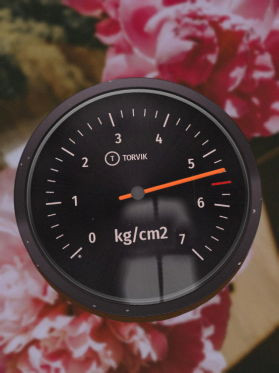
{"value": 5.4, "unit": "kg/cm²"}
